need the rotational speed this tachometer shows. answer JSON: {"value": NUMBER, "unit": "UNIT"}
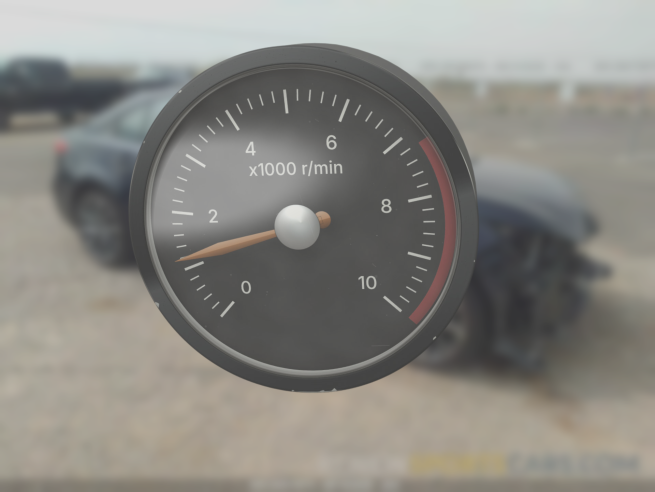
{"value": 1200, "unit": "rpm"}
